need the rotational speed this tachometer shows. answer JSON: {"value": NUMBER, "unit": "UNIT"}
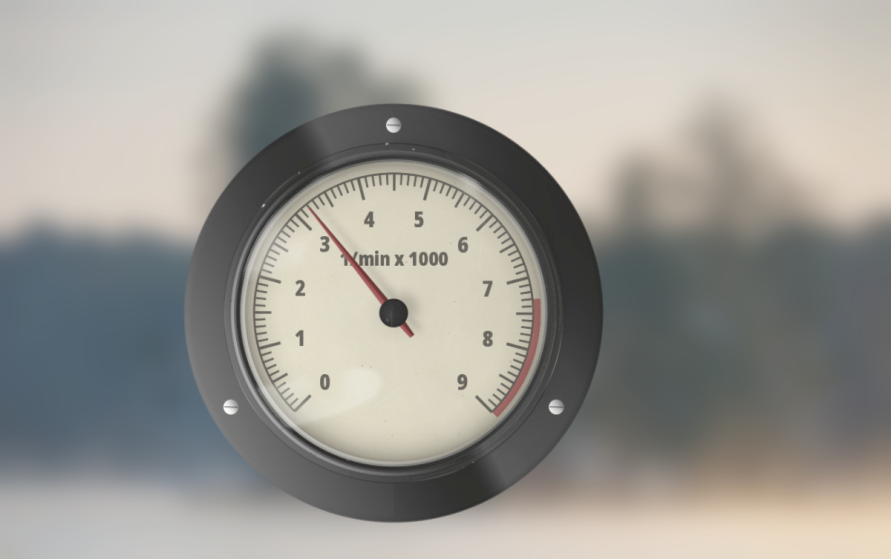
{"value": 3200, "unit": "rpm"}
